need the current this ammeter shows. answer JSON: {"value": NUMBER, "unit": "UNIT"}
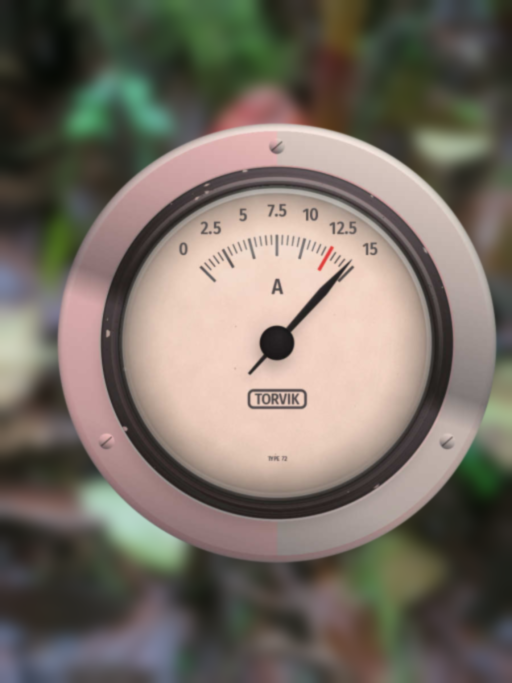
{"value": 14.5, "unit": "A"}
